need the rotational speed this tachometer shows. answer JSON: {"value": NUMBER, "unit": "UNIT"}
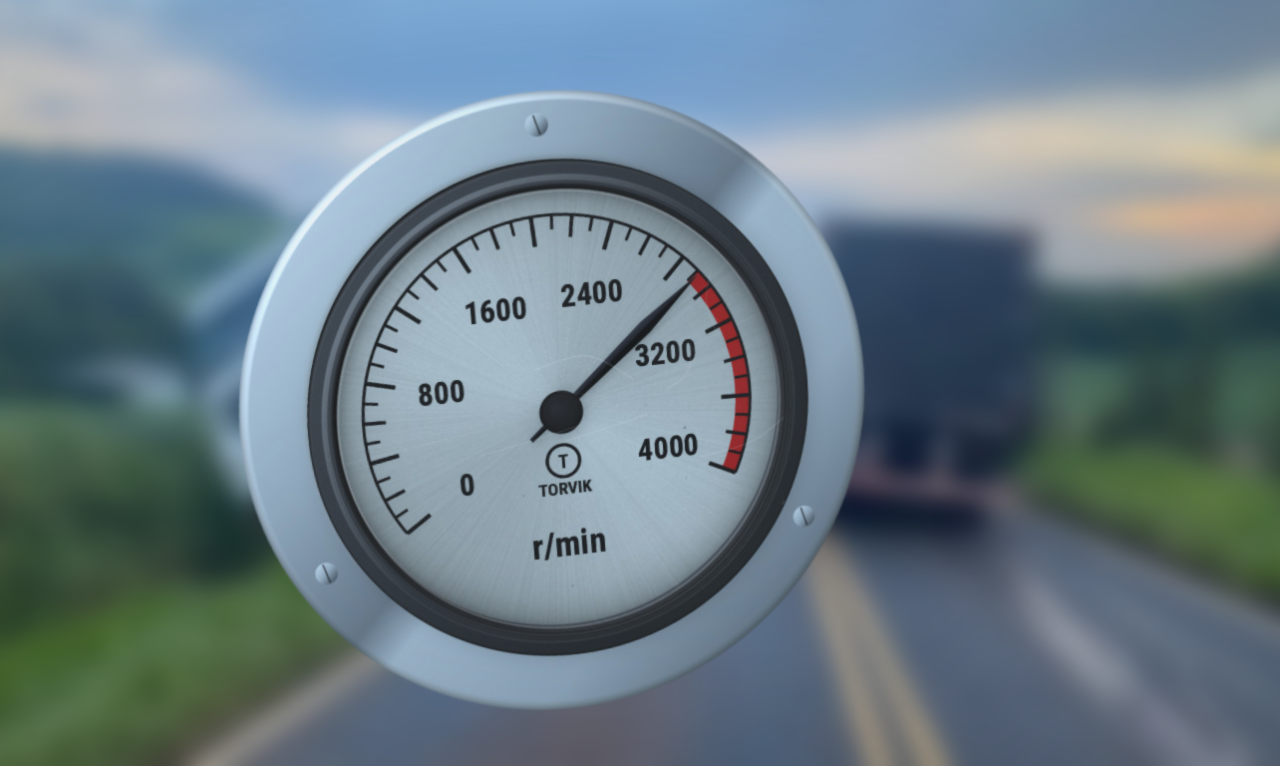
{"value": 2900, "unit": "rpm"}
